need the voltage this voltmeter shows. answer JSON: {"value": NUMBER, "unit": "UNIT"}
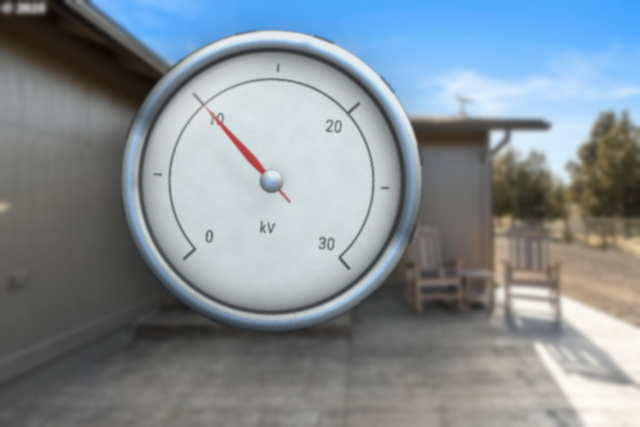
{"value": 10, "unit": "kV"}
